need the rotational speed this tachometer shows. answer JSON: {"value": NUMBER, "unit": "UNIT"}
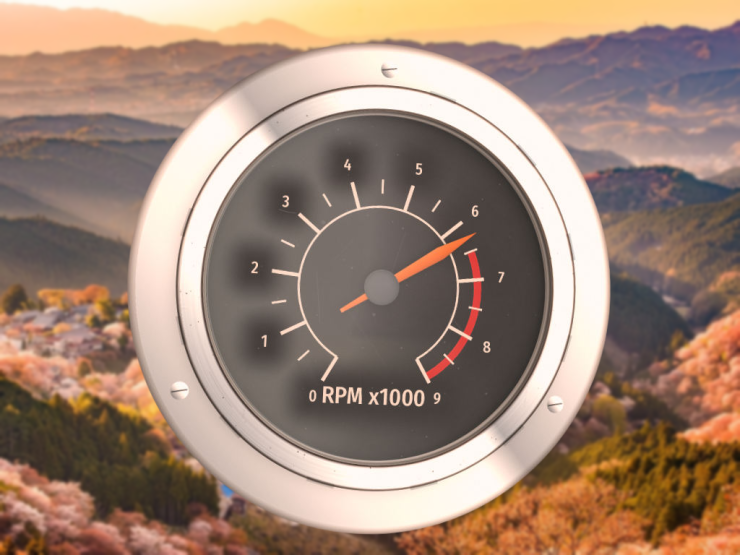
{"value": 6250, "unit": "rpm"}
